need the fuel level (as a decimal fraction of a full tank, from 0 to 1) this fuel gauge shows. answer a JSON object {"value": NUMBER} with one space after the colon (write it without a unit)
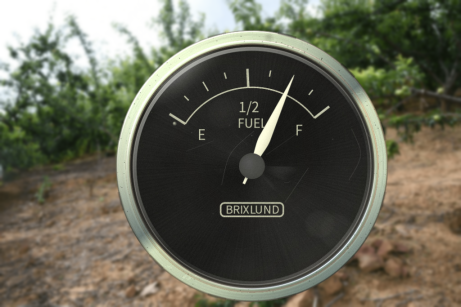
{"value": 0.75}
